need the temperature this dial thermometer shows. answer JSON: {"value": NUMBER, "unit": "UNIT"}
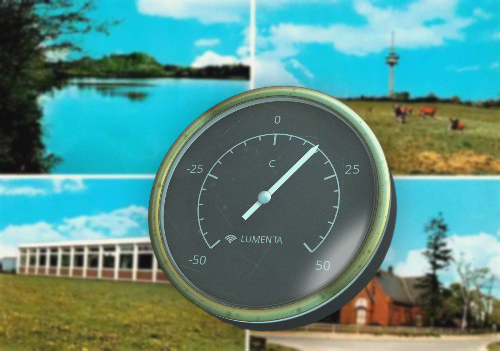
{"value": 15, "unit": "°C"}
